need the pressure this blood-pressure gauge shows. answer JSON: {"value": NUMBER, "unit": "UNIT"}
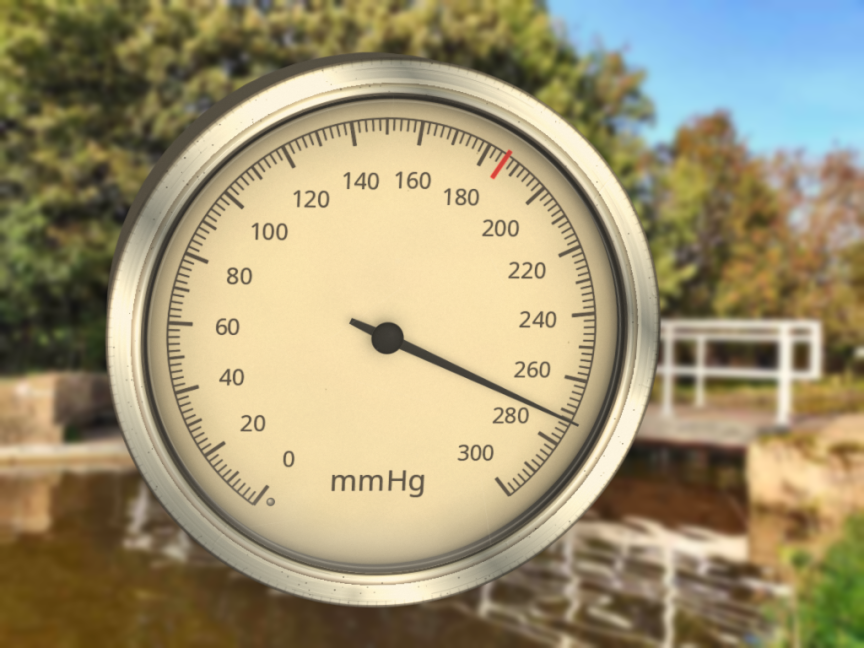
{"value": 272, "unit": "mmHg"}
